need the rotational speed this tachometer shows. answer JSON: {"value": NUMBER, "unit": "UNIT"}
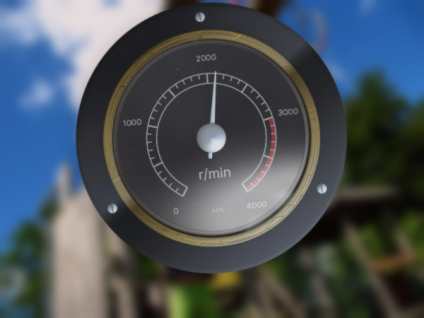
{"value": 2100, "unit": "rpm"}
